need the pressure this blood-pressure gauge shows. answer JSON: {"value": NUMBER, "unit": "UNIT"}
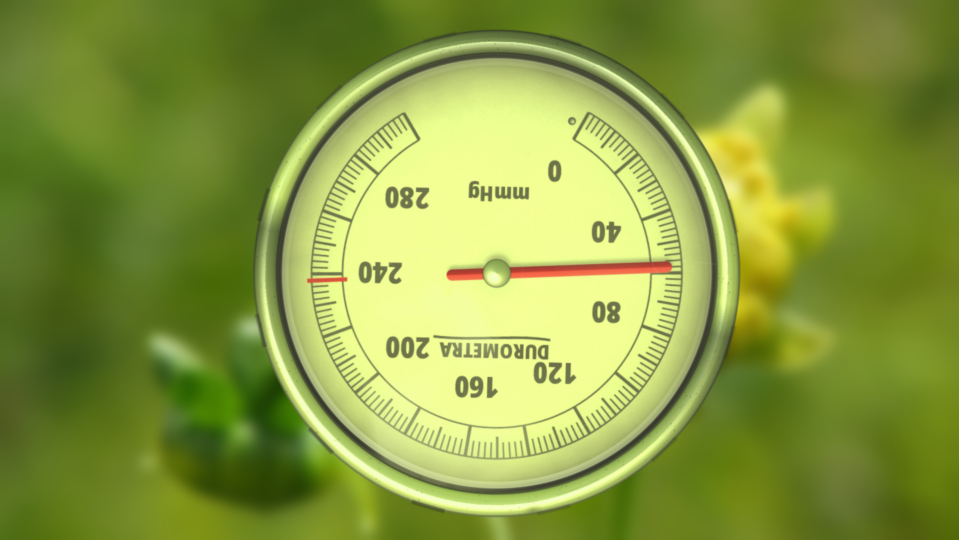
{"value": 58, "unit": "mmHg"}
